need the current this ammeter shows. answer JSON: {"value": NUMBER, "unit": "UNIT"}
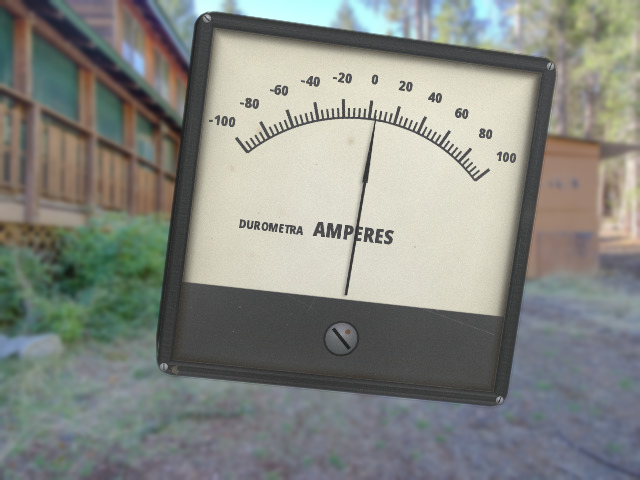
{"value": 4, "unit": "A"}
